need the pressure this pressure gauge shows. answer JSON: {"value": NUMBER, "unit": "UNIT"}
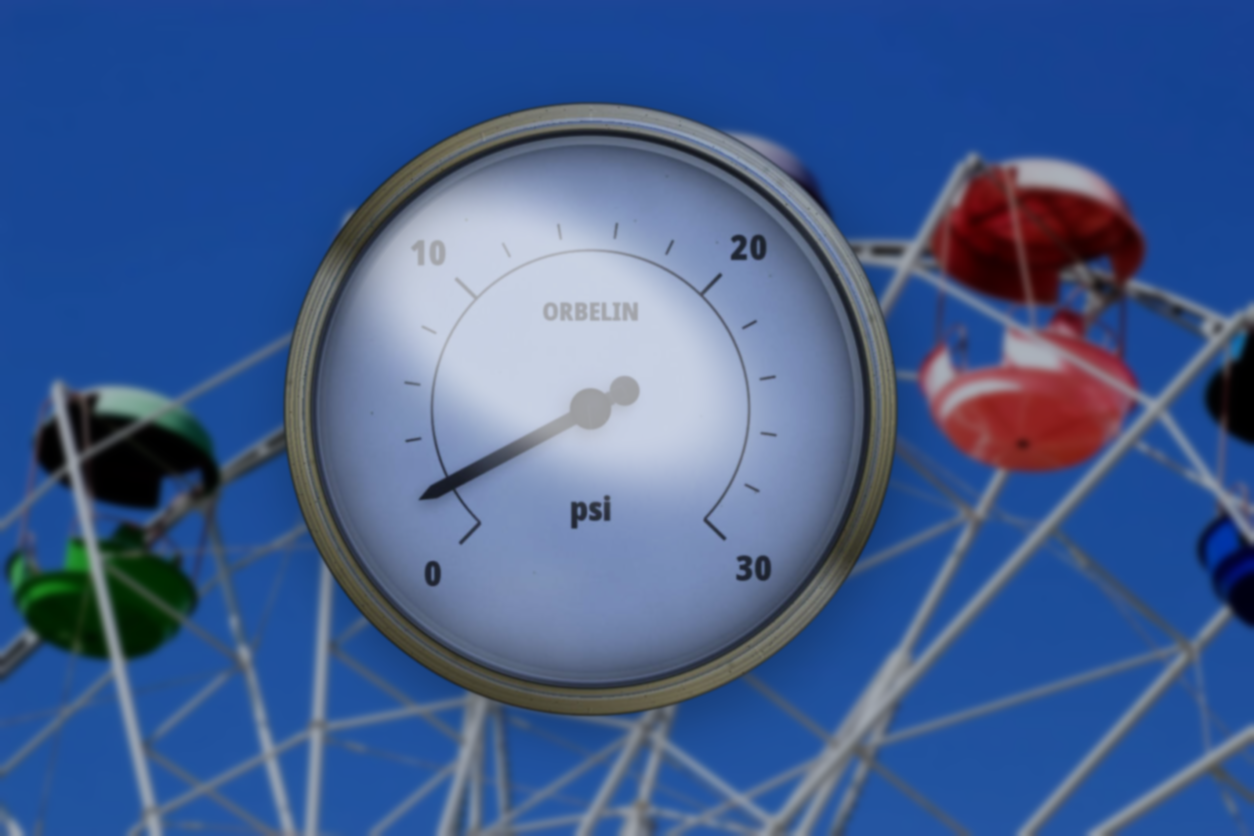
{"value": 2, "unit": "psi"}
